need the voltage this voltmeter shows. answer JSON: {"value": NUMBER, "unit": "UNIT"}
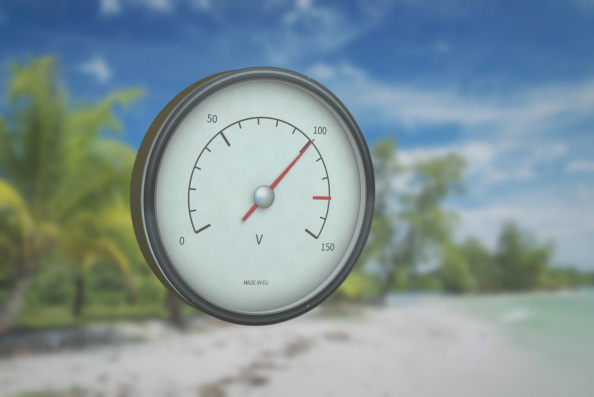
{"value": 100, "unit": "V"}
